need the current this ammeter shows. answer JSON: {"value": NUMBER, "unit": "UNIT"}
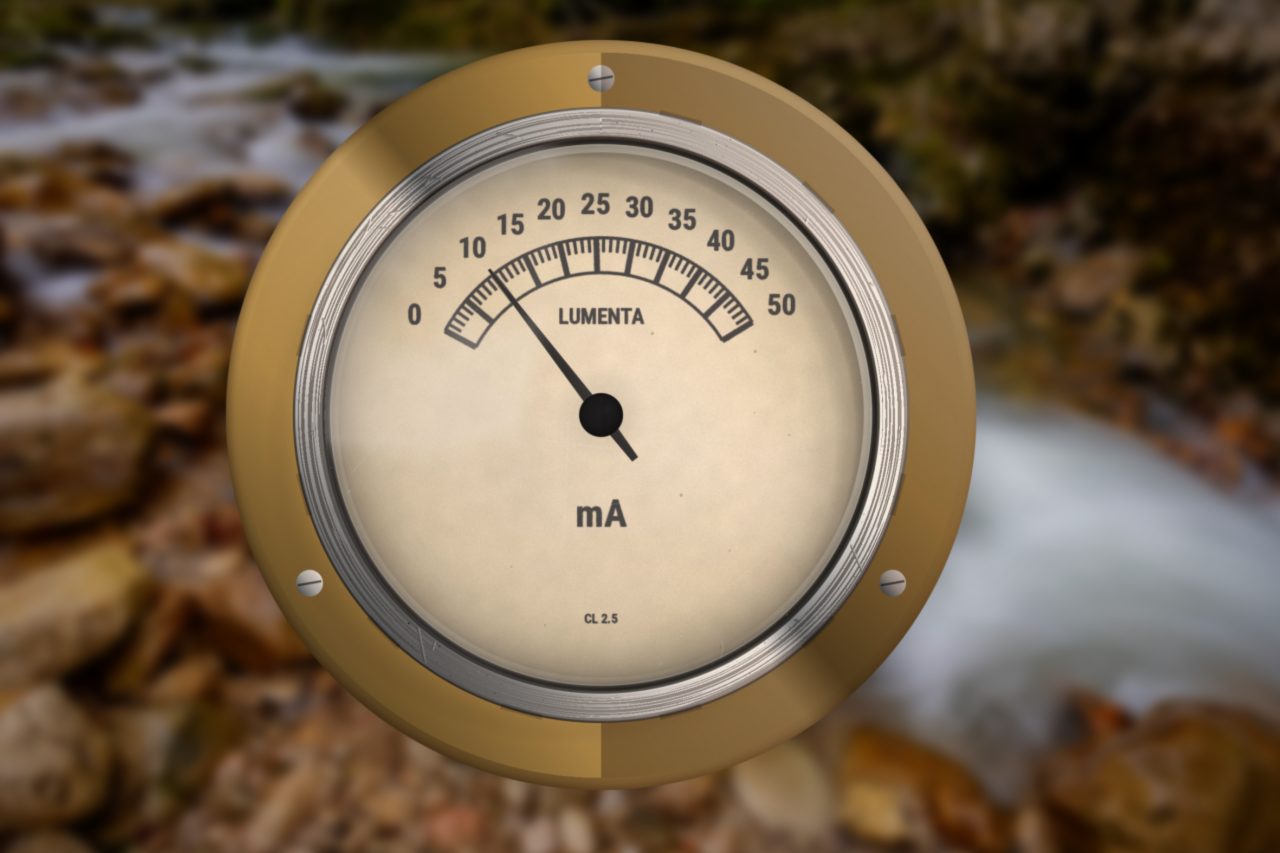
{"value": 10, "unit": "mA"}
